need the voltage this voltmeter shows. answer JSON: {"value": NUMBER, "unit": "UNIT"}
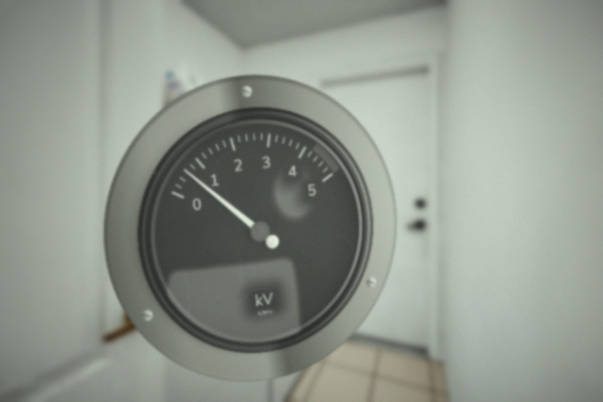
{"value": 0.6, "unit": "kV"}
